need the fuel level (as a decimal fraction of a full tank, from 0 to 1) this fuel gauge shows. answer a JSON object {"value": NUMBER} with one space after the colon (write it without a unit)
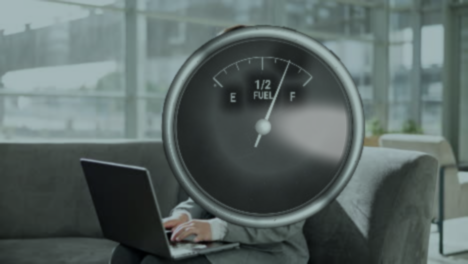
{"value": 0.75}
